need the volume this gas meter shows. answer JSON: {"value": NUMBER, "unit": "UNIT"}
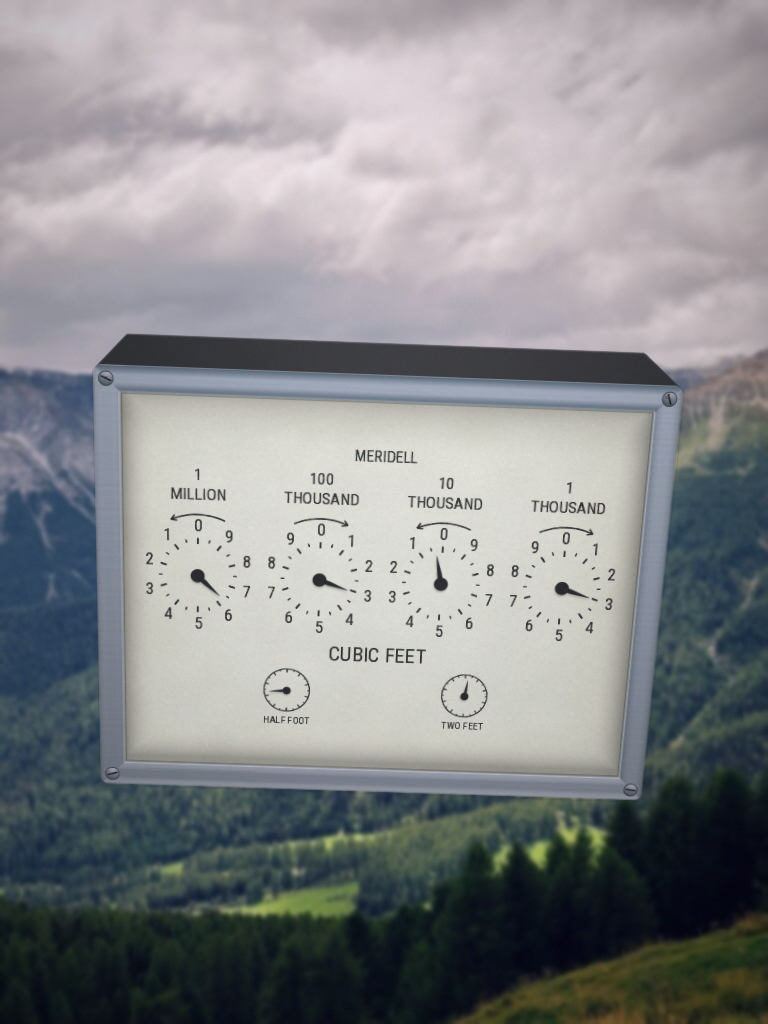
{"value": 630300, "unit": "ft³"}
